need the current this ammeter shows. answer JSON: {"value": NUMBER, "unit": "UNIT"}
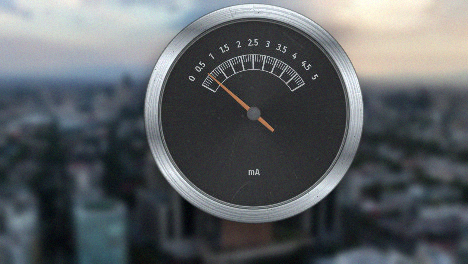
{"value": 0.5, "unit": "mA"}
